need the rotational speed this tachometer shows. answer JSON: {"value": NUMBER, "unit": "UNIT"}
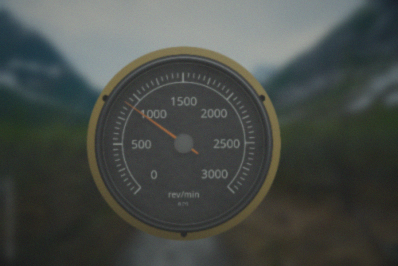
{"value": 900, "unit": "rpm"}
